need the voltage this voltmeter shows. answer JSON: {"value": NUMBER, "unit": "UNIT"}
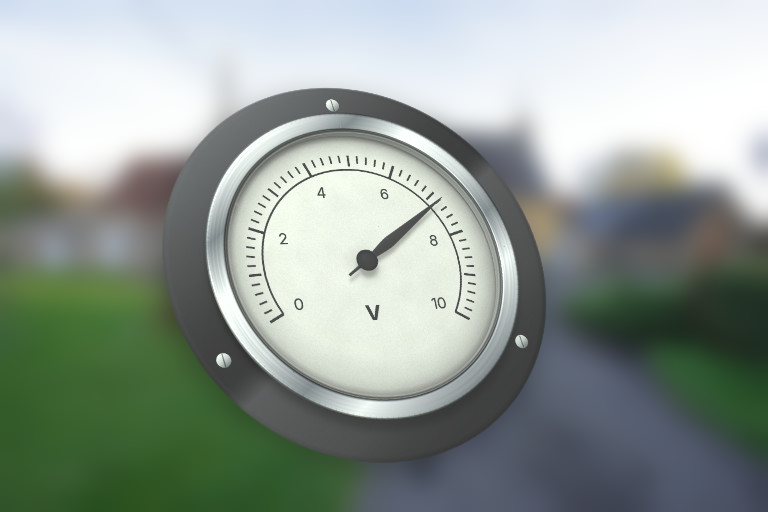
{"value": 7.2, "unit": "V"}
